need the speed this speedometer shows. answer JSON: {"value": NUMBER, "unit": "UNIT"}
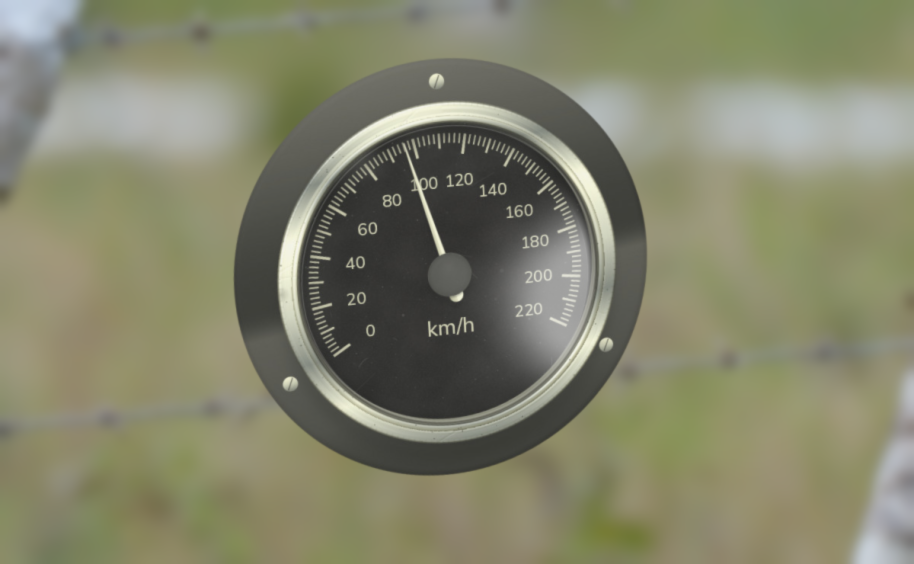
{"value": 96, "unit": "km/h"}
